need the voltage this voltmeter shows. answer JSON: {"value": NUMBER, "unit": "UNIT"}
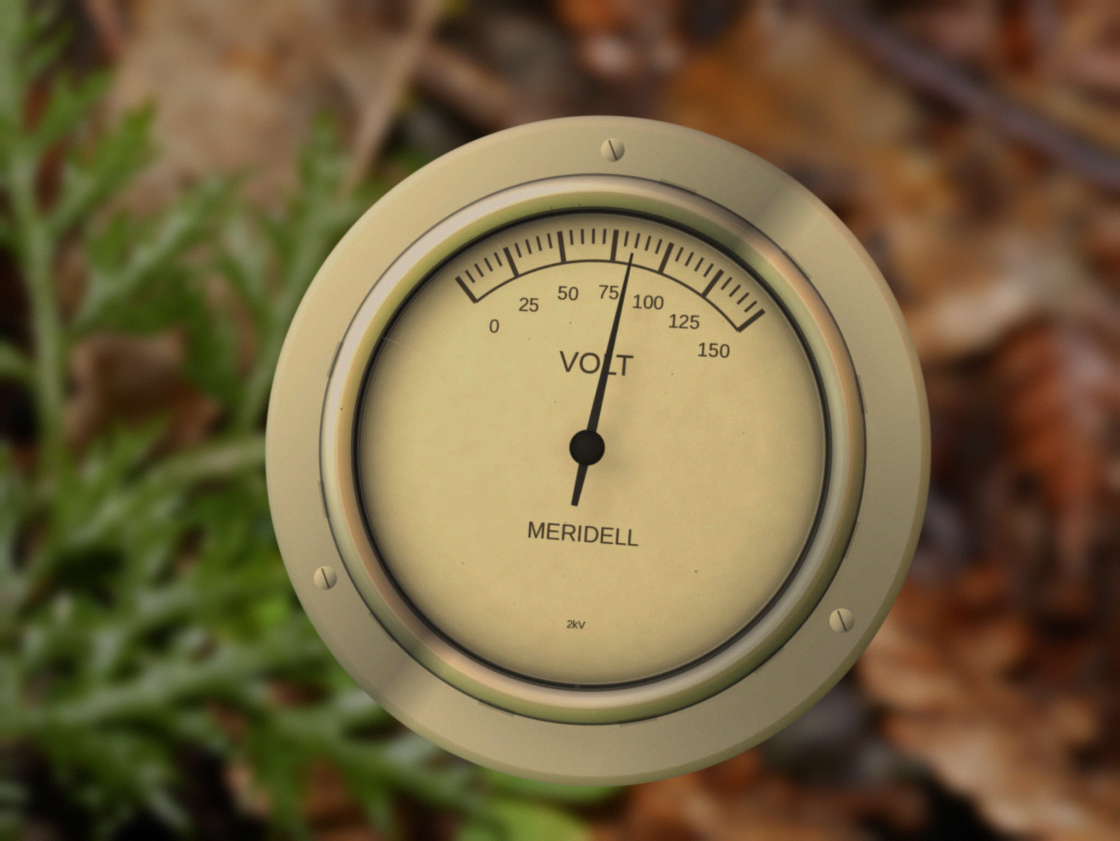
{"value": 85, "unit": "V"}
